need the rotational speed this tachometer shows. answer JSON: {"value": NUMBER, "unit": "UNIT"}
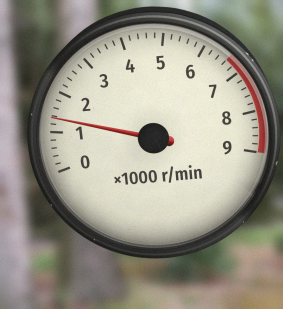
{"value": 1400, "unit": "rpm"}
